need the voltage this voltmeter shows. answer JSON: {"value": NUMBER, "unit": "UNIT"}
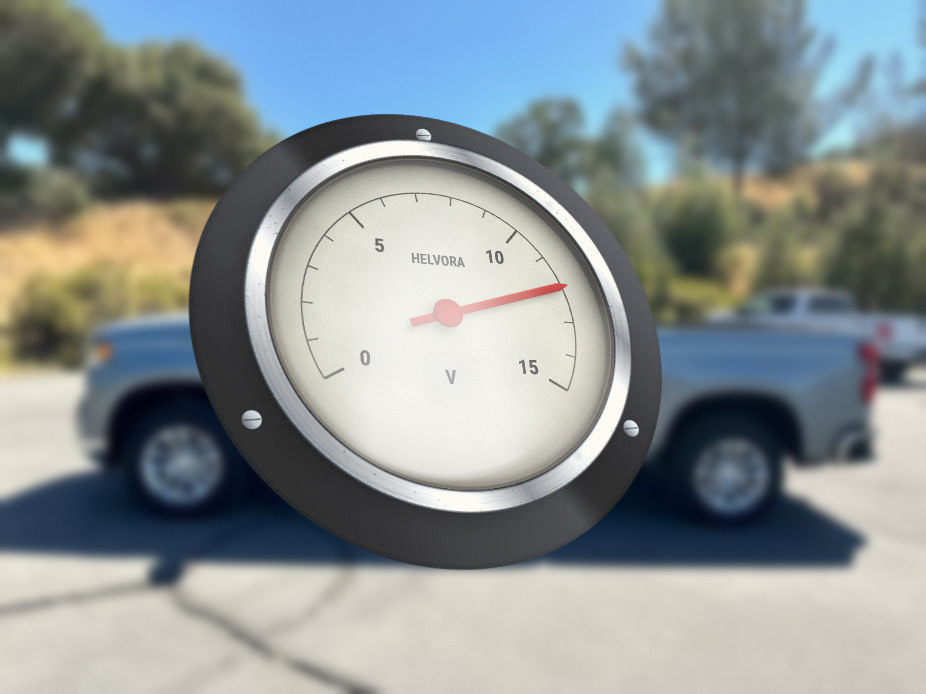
{"value": 12, "unit": "V"}
